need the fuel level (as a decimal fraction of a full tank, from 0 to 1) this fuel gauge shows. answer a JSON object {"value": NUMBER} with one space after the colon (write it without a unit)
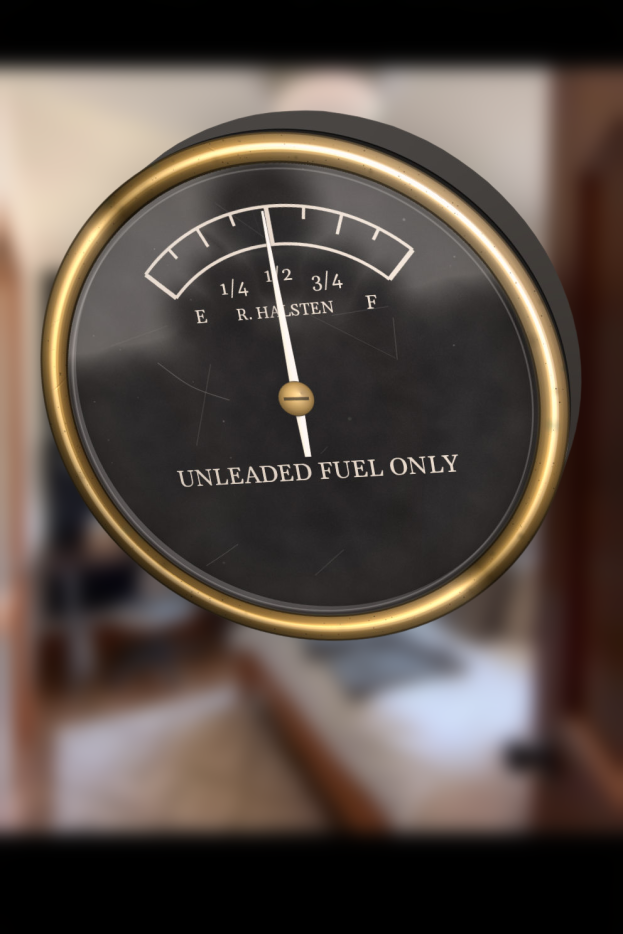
{"value": 0.5}
